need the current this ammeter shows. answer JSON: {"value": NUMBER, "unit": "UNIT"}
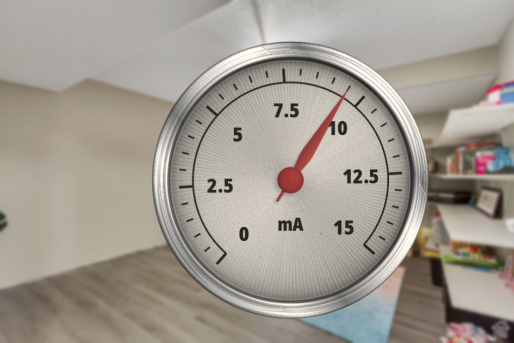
{"value": 9.5, "unit": "mA"}
